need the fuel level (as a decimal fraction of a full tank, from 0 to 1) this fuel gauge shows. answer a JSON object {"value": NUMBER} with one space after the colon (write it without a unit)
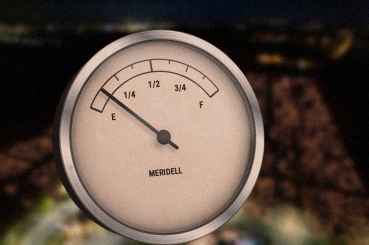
{"value": 0.125}
